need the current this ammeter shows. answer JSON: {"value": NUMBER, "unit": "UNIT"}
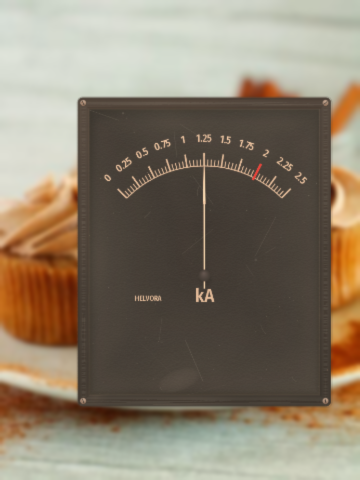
{"value": 1.25, "unit": "kA"}
